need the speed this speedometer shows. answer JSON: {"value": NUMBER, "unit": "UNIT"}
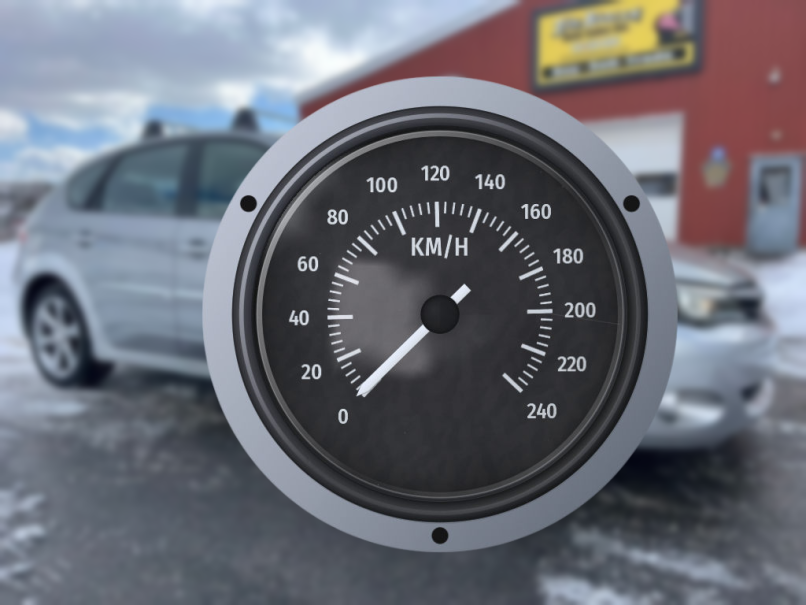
{"value": 2, "unit": "km/h"}
